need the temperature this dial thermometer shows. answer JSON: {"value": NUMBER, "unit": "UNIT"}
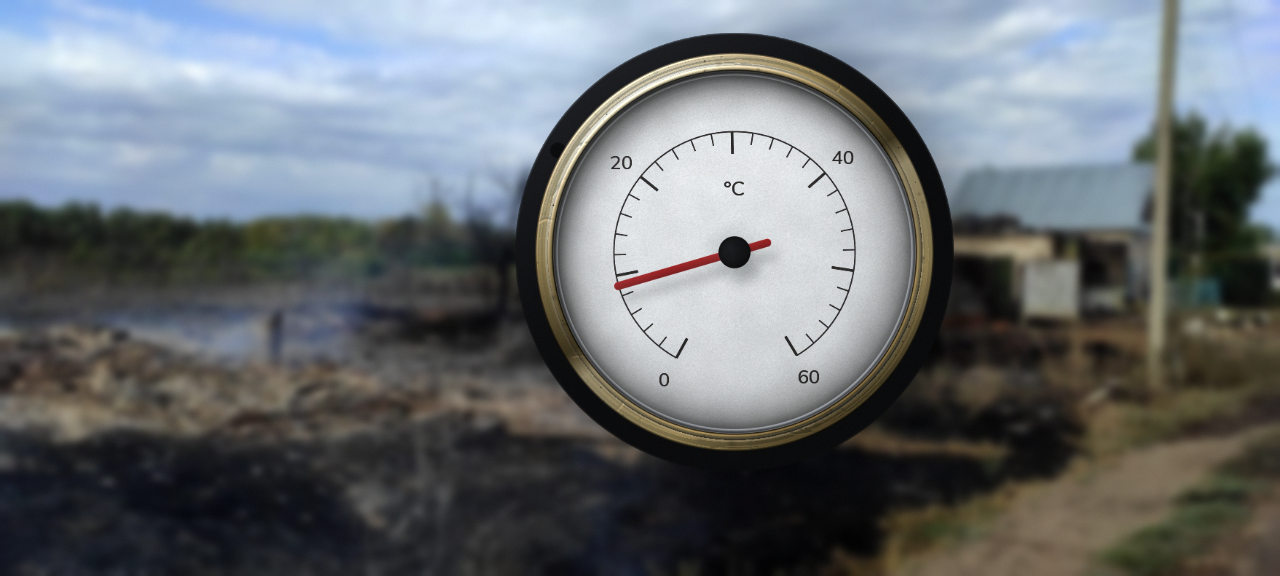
{"value": 9, "unit": "°C"}
